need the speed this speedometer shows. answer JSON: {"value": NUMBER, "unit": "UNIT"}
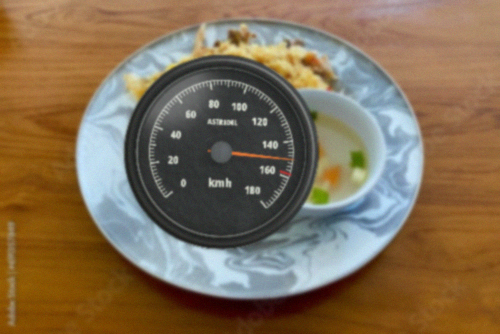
{"value": 150, "unit": "km/h"}
